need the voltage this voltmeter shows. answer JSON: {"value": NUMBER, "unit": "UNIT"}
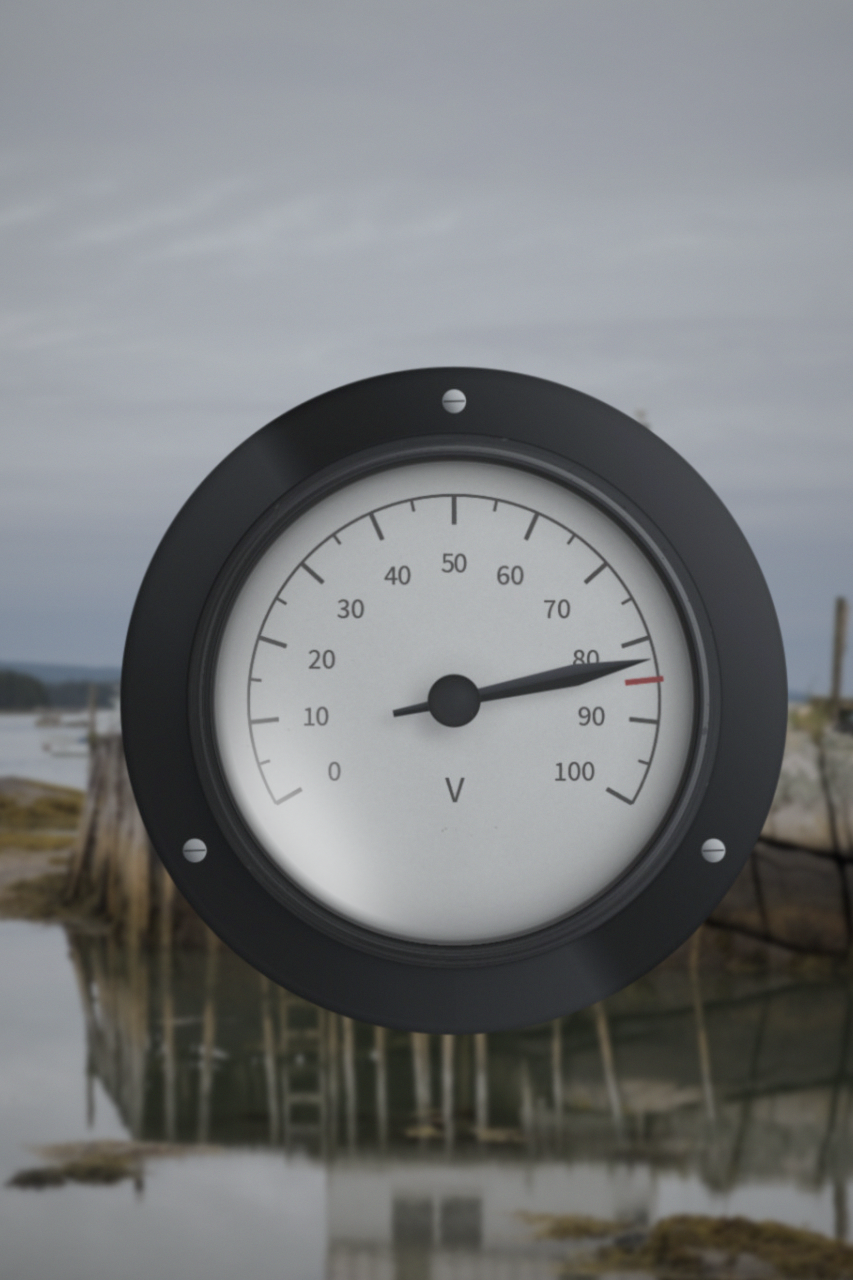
{"value": 82.5, "unit": "V"}
